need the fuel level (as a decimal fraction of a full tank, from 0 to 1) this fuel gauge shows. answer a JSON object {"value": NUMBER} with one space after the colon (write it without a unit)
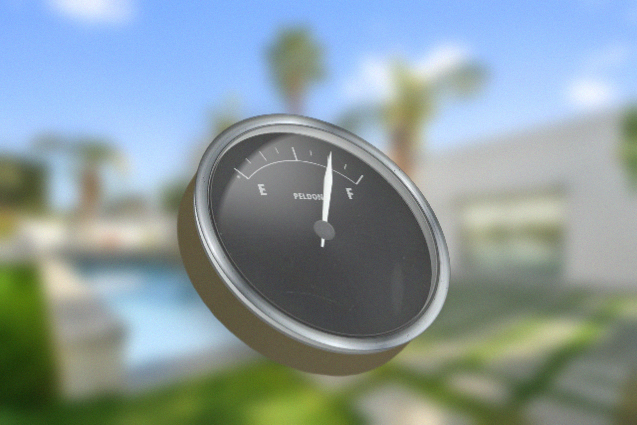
{"value": 0.75}
